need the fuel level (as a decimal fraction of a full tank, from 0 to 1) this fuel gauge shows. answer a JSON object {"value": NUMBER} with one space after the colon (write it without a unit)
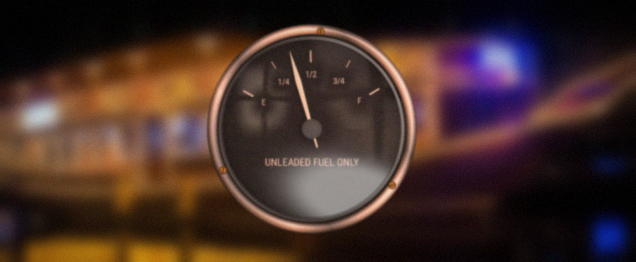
{"value": 0.375}
